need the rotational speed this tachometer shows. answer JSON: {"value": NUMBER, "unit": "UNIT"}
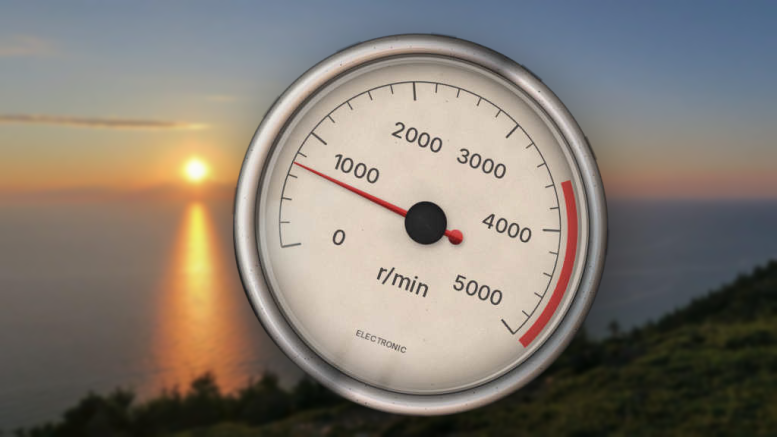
{"value": 700, "unit": "rpm"}
